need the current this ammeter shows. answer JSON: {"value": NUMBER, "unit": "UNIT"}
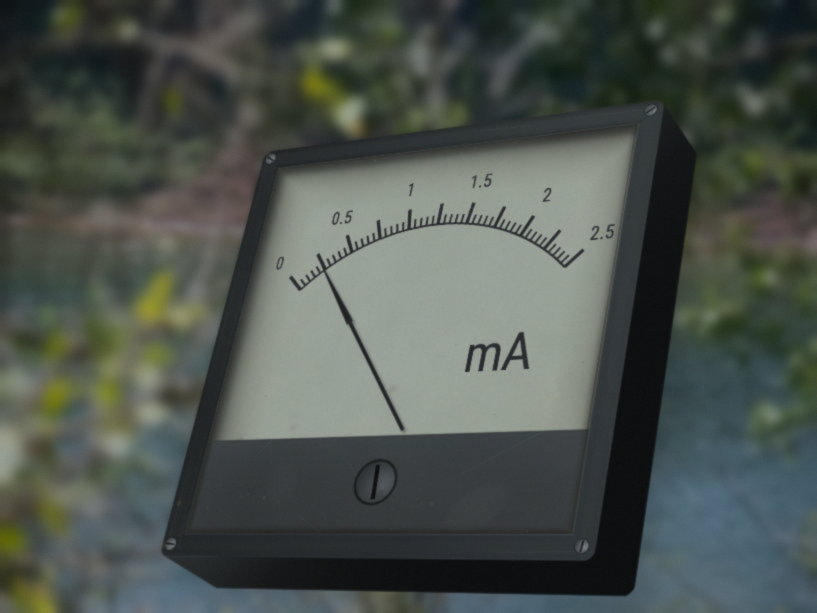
{"value": 0.25, "unit": "mA"}
